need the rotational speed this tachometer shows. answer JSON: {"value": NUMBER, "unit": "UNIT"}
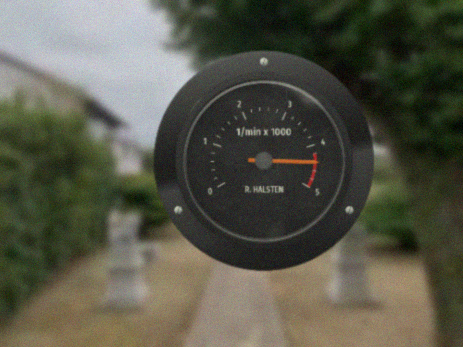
{"value": 4400, "unit": "rpm"}
